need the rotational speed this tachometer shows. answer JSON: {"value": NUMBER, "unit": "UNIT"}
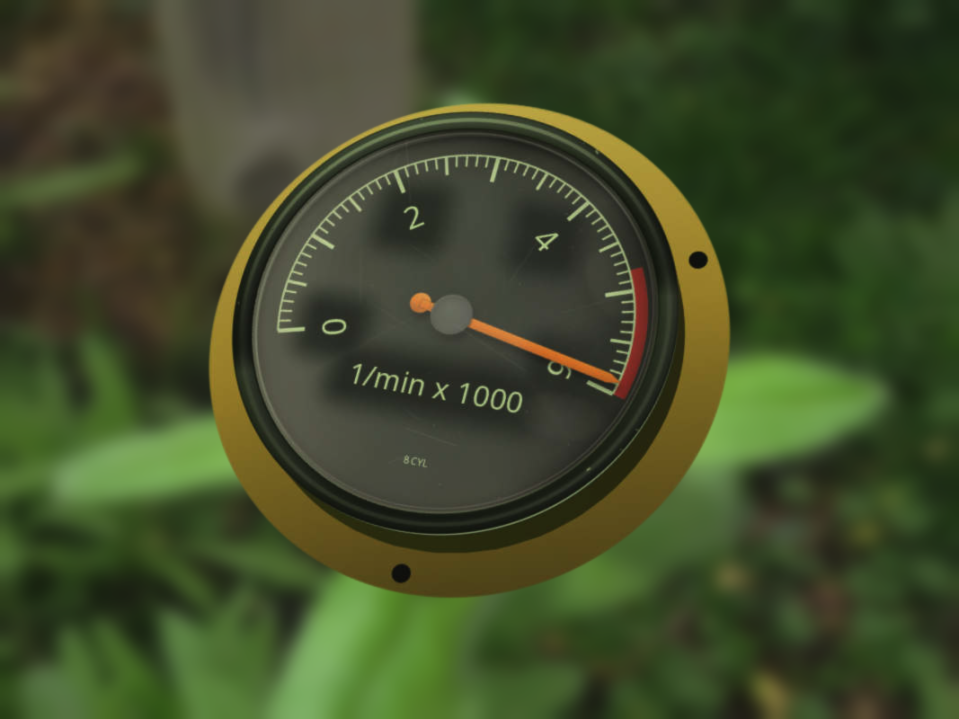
{"value": 5900, "unit": "rpm"}
